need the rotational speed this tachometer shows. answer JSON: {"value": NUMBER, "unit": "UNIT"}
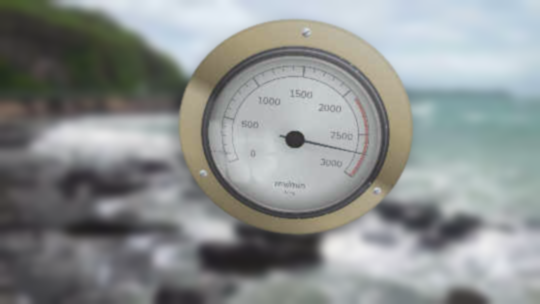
{"value": 2700, "unit": "rpm"}
